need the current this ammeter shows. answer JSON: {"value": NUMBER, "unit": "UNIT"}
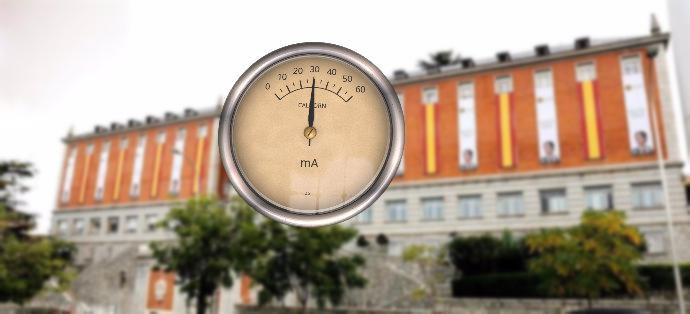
{"value": 30, "unit": "mA"}
